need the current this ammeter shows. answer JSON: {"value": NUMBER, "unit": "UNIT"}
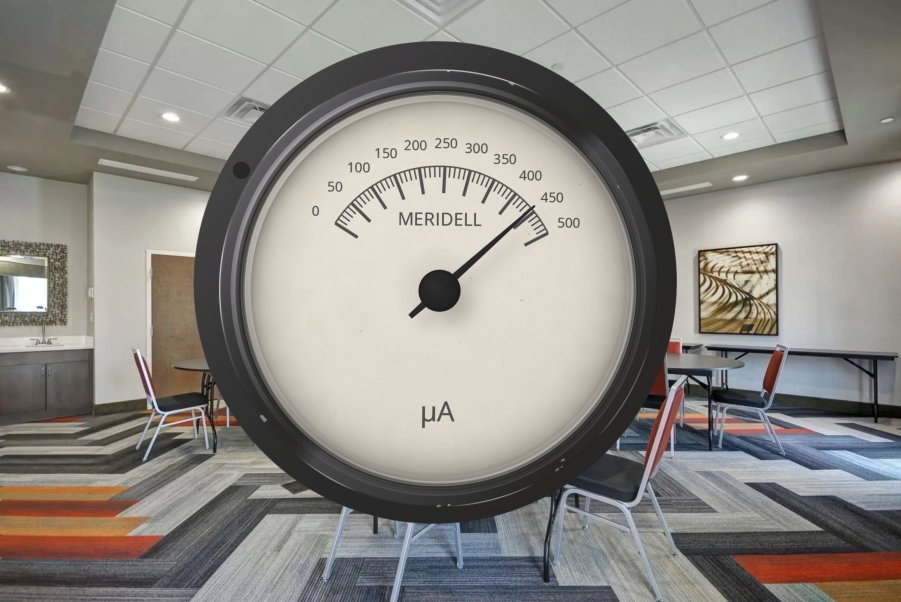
{"value": 440, "unit": "µA"}
